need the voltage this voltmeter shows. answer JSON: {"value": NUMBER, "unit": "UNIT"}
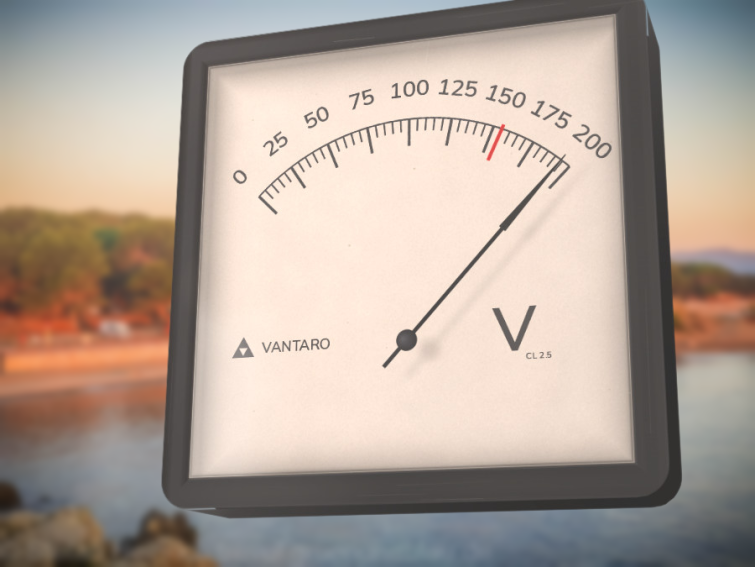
{"value": 195, "unit": "V"}
